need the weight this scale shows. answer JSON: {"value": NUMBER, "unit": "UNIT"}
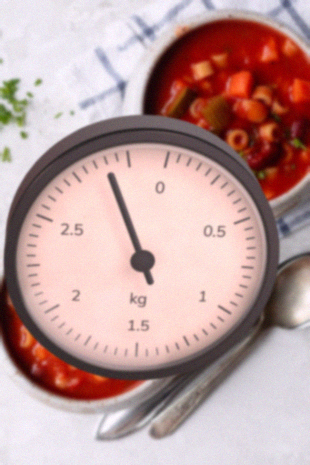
{"value": 2.9, "unit": "kg"}
